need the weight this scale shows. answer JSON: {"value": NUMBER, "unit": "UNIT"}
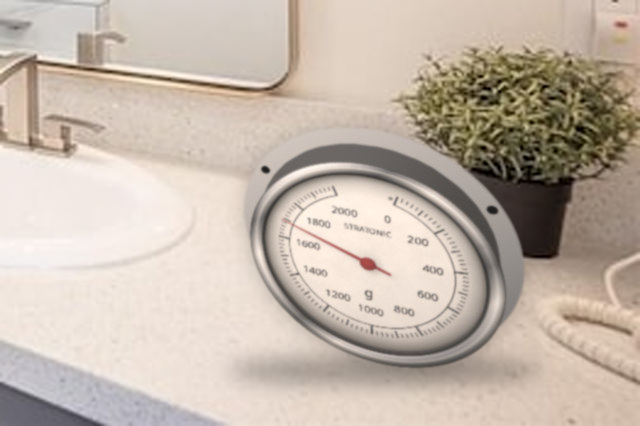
{"value": 1700, "unit": "g"}
